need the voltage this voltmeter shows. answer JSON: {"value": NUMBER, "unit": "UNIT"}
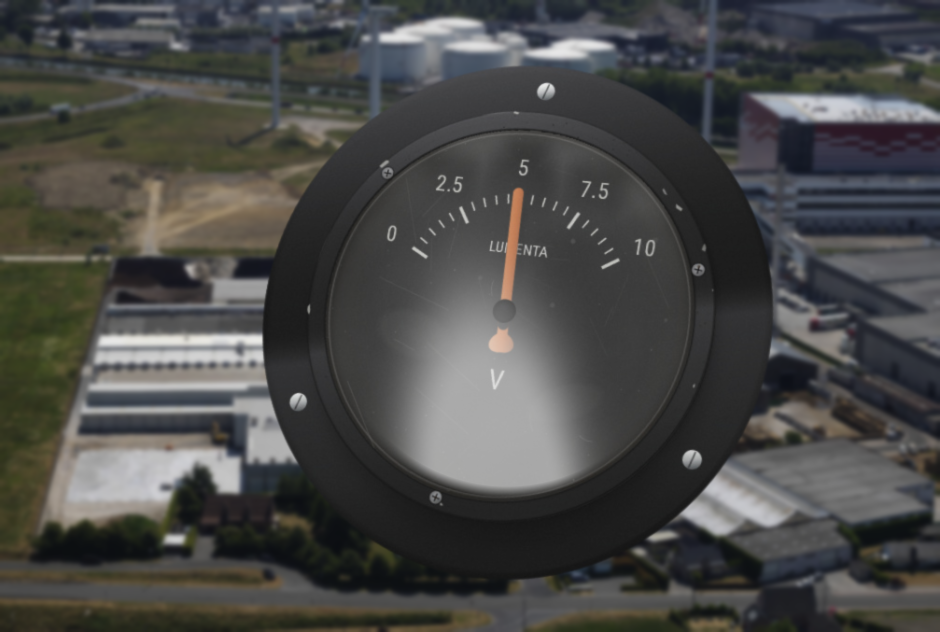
{"value": 5, "unit": "V"}
